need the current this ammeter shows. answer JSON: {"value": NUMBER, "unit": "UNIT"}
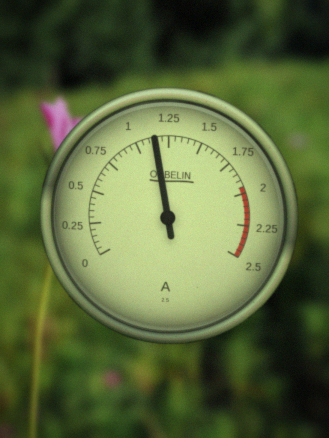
{"value": 1.15, "unit": "A"}
